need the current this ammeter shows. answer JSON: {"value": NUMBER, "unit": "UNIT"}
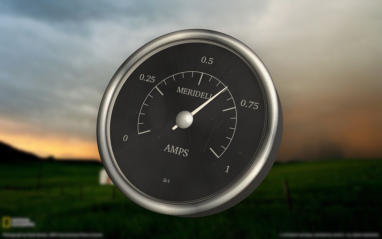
{"value": 0.65, "unit": "A"}
